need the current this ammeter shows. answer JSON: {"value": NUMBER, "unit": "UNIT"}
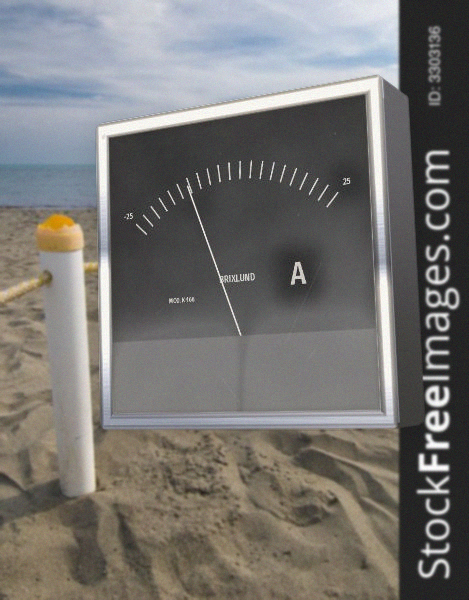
{"value": -10, "unit": "A"}
